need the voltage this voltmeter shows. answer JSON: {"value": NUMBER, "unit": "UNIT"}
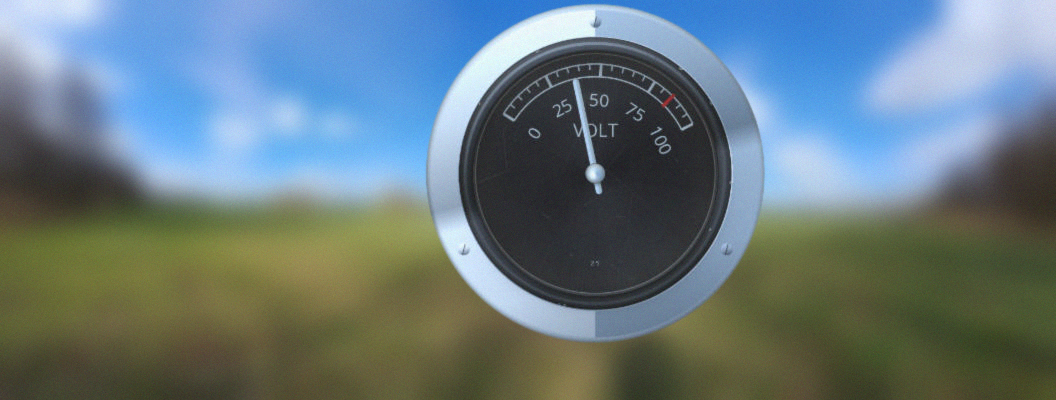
{"value": 37.5, "unit": "V"}
